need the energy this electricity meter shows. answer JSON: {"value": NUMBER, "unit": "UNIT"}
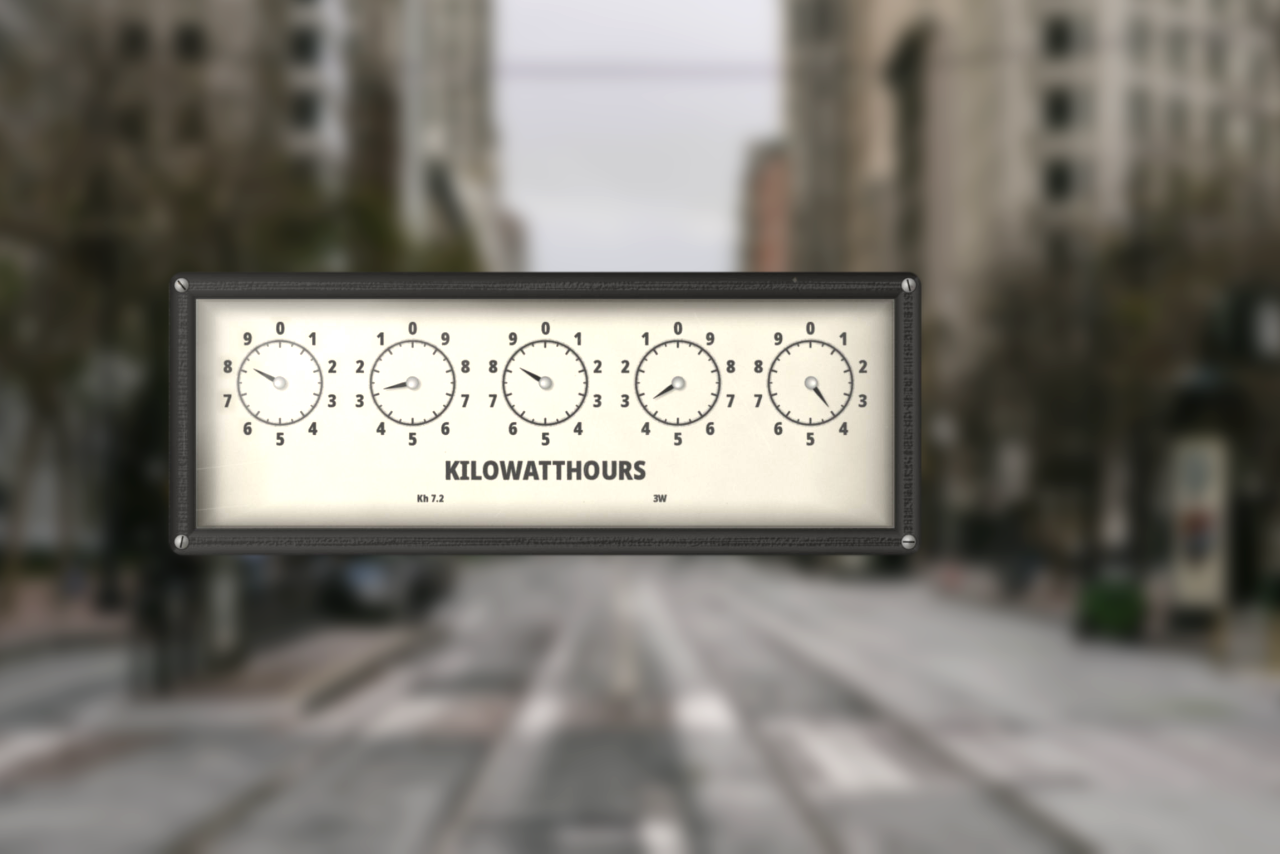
{"value": 82834, "unit": "kWh"}
